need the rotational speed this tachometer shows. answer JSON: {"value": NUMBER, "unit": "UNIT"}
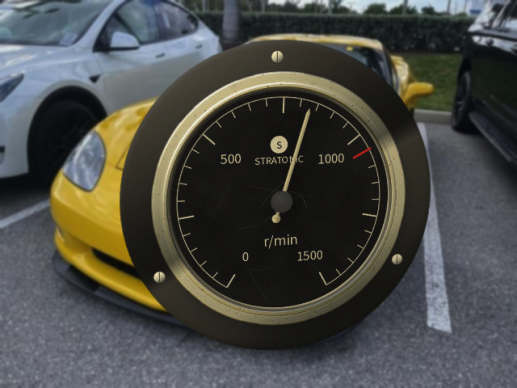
{"value": 825, "unit": "rpm"}
